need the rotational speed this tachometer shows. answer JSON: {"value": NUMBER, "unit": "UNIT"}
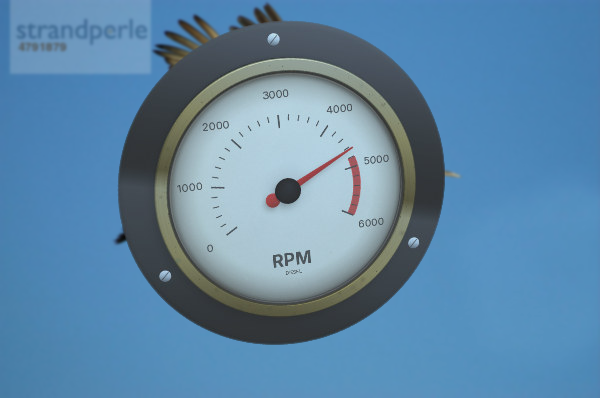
{"value": 4600, "unit": "rpm"}
